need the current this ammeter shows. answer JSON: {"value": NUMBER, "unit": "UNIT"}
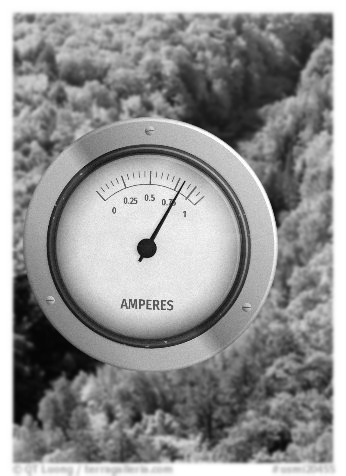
{"value": 0.8, "unit": "A"}
